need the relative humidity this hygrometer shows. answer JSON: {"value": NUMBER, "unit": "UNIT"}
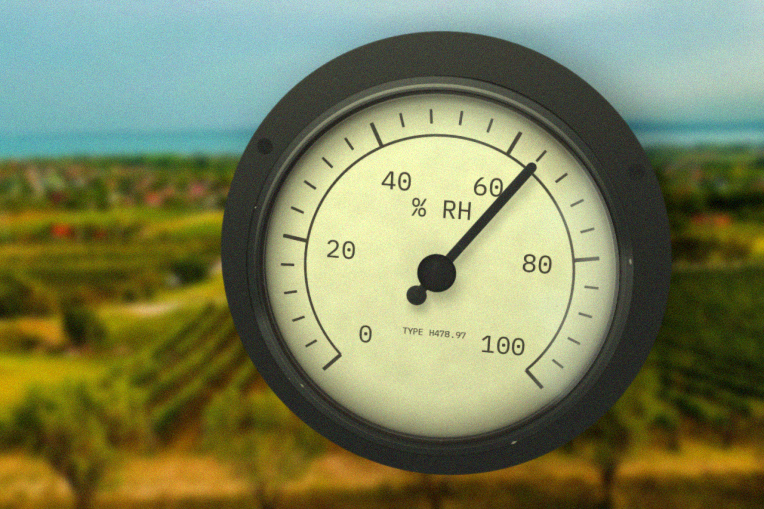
{"value": 64, "unit": "%"}
